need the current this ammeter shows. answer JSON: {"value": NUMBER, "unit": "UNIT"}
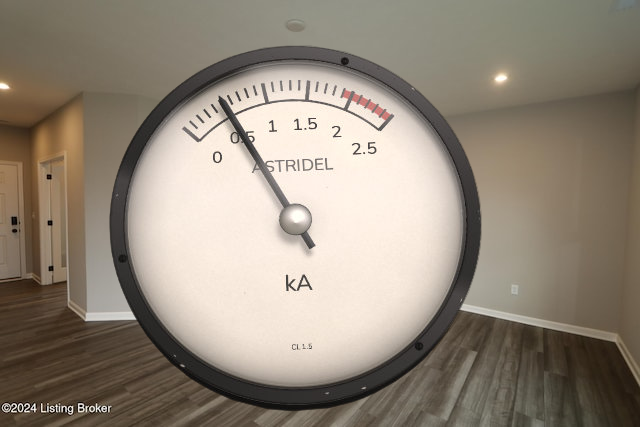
{"value": 0.5, "unit": "kA"}
